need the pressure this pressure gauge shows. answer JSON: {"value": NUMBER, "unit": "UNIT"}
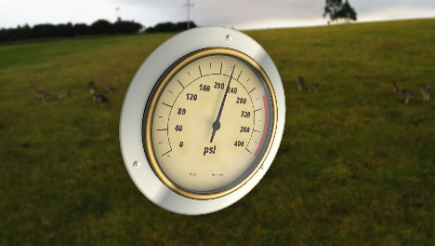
{"value": 220, "unit": "psi"}
